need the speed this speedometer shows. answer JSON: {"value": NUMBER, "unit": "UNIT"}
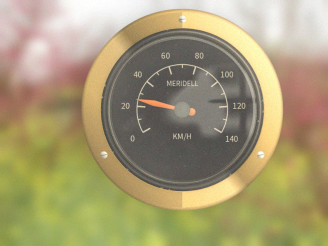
{"value": 25, "unit": "km/h"}
